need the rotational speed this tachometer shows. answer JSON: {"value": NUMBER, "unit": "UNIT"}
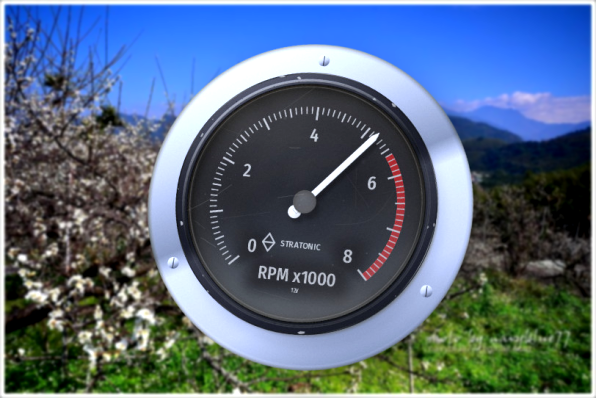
{"value": 5200, "unit": "rpm"}
